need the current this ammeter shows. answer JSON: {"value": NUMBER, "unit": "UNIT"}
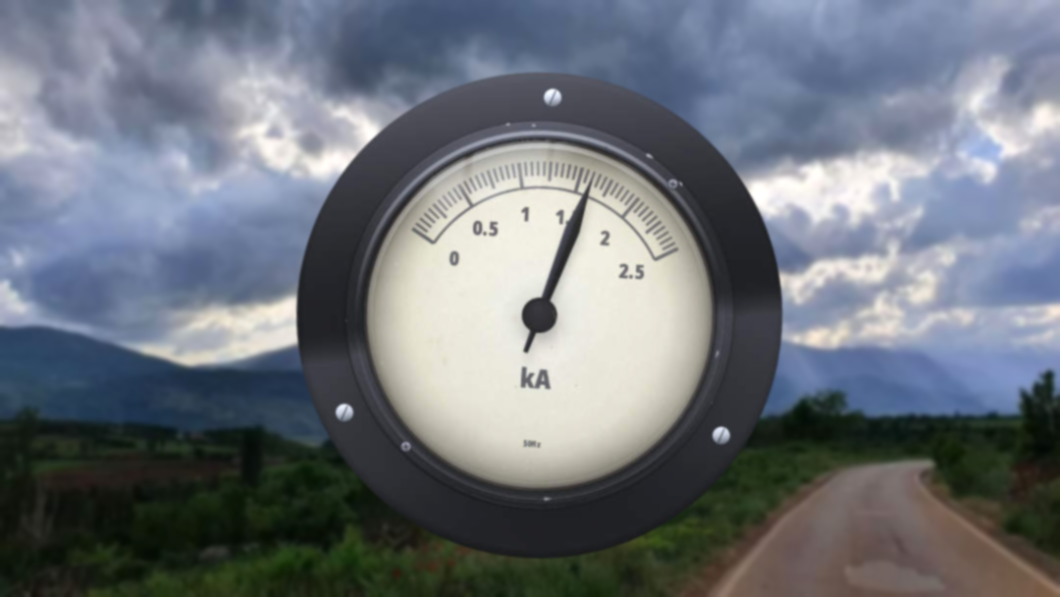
{"value": 1.6, "unit": "kA"}
